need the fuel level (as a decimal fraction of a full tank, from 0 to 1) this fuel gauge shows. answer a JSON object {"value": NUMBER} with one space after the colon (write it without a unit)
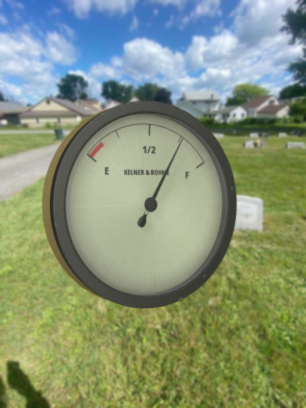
{"value": 0.75}
